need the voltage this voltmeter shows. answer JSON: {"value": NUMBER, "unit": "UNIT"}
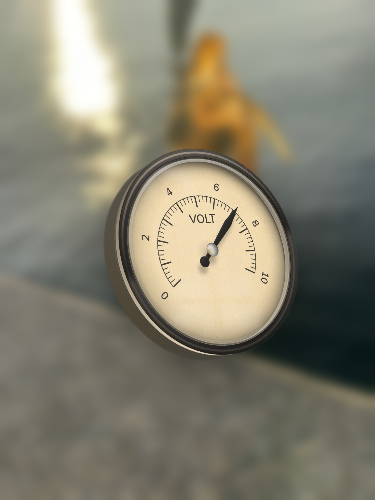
{"value": 7, "unit": "V"}
